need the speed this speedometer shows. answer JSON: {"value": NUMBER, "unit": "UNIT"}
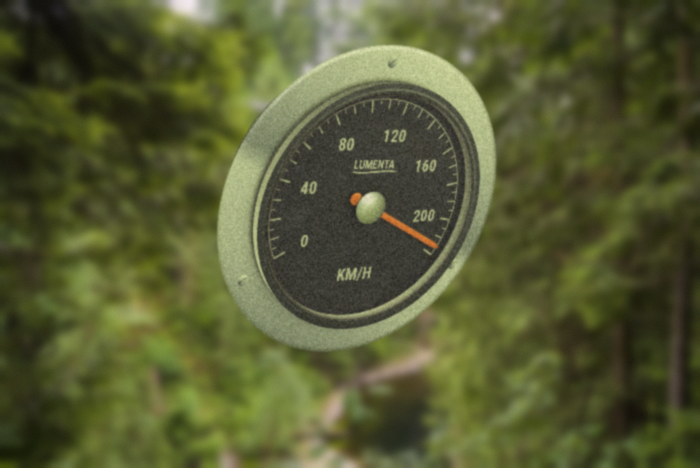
{"value": 215, "unit": "km/h"}
